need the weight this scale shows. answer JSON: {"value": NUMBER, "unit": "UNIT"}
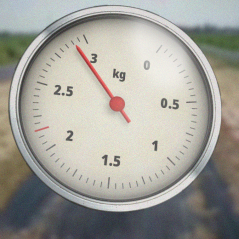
{"value": 2.9, "unit": "kg"}
